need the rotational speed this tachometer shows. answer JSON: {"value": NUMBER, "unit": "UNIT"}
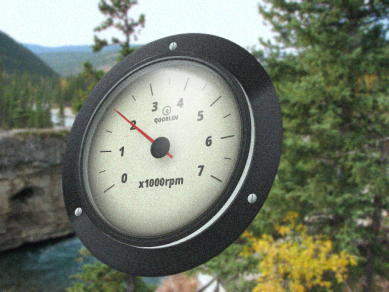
{"value": 2000, "unit": "rpm"}
